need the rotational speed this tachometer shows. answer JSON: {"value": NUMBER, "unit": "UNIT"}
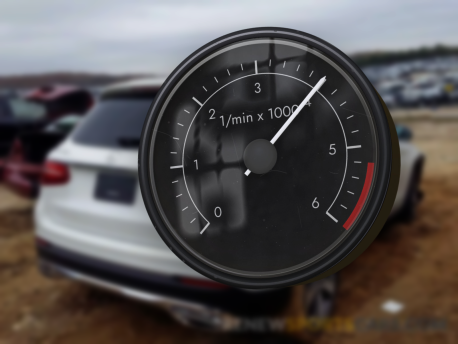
{"value": 4000, "unit": "rpm"}
